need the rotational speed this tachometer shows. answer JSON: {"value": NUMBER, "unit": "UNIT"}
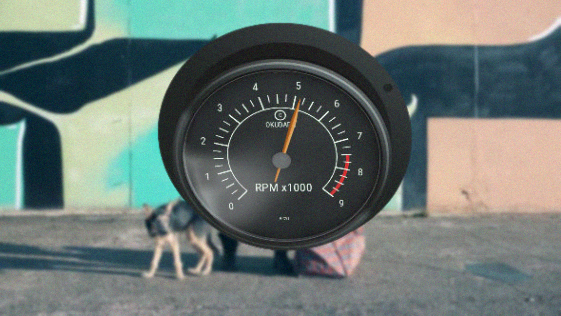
{"value": 5125, "unit": "rpm"}
